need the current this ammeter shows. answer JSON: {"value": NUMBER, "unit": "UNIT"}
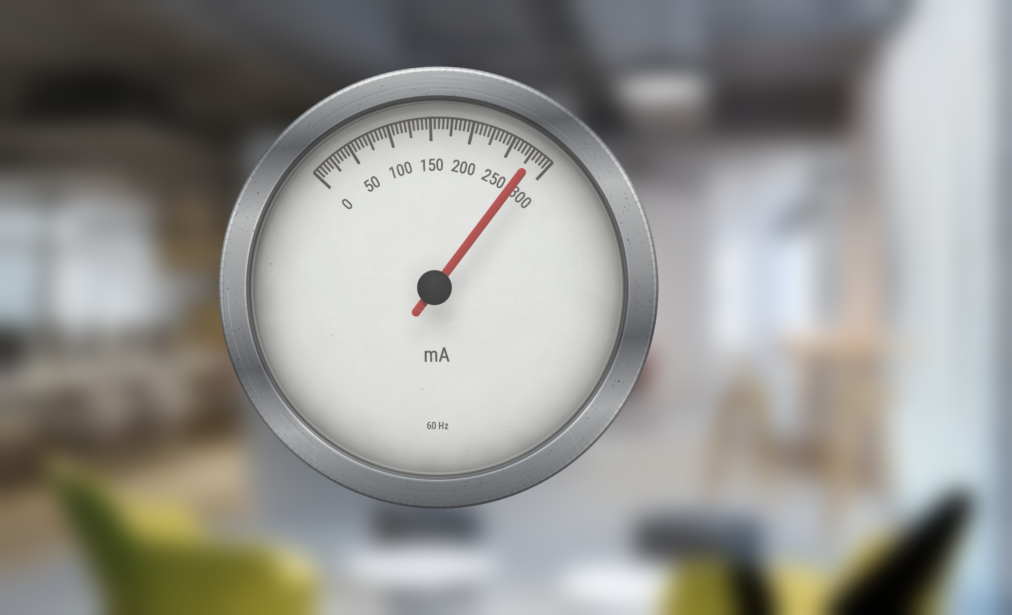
{"value": 280, "unit": "mA"}
